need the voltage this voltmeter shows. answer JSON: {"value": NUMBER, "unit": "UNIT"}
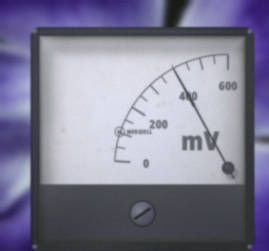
{"value": 400, "unit": "mV"}
